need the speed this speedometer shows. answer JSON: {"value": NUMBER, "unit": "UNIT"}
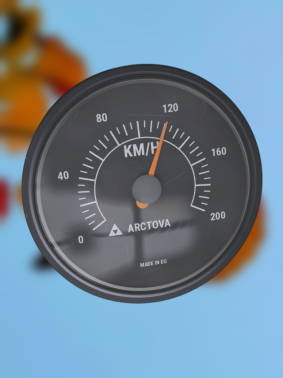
{"value": 120, "unit": "km/h"}
